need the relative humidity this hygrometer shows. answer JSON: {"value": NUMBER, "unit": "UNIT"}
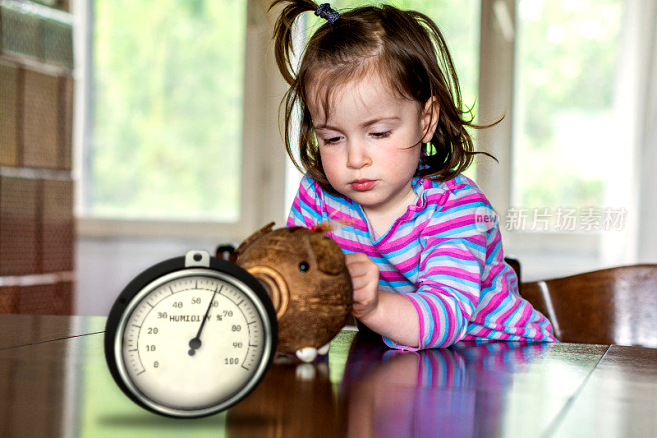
{"value": 58, "unit": "%"}
